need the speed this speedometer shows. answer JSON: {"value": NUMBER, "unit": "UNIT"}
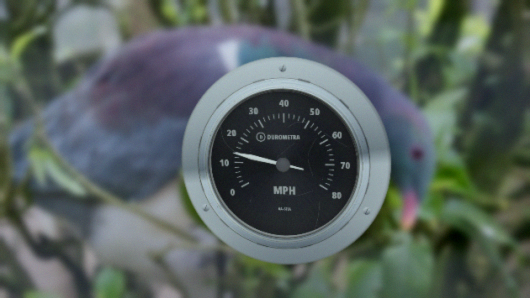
{"value": 14, "unit": "mph"}
